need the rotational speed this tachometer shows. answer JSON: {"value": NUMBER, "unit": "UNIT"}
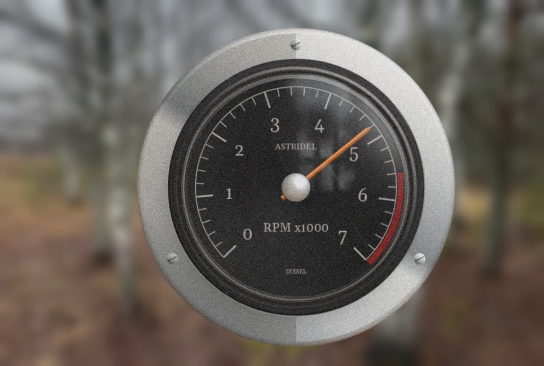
{"value": 4800, "unit": "rpm"}
